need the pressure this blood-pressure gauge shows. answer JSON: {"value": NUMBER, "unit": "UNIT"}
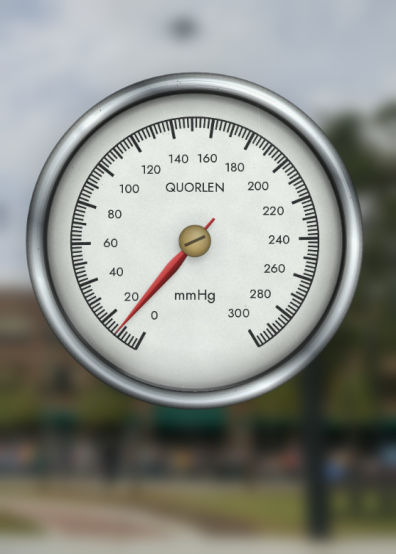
{"value": 12, "unit": "mmHg"}
